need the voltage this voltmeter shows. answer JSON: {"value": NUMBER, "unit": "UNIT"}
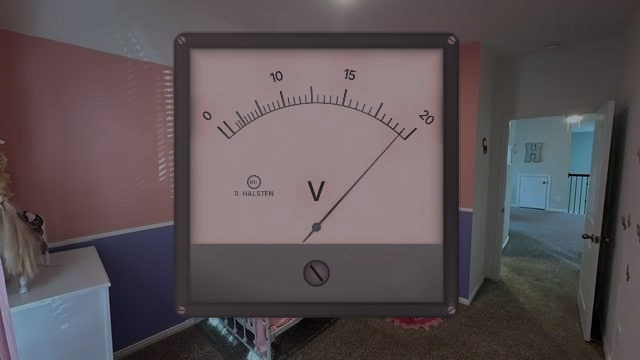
{"value": 19.5, "unit": "V"}
